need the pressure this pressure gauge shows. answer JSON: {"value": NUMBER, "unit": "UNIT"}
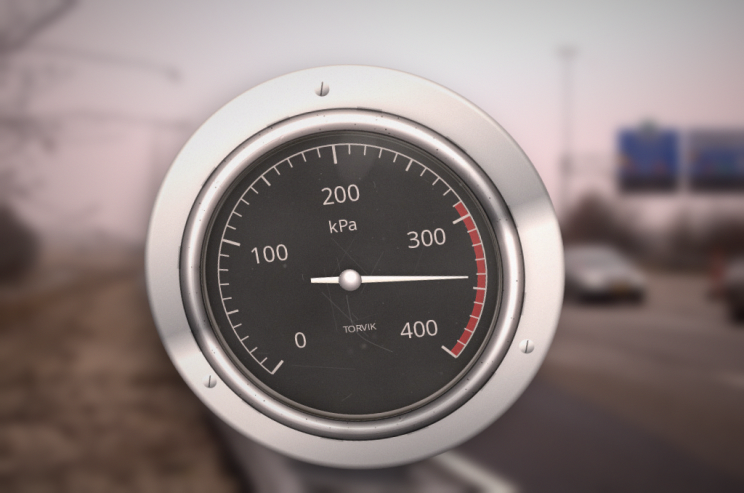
{"value": 340, "unit": "kPa"}
